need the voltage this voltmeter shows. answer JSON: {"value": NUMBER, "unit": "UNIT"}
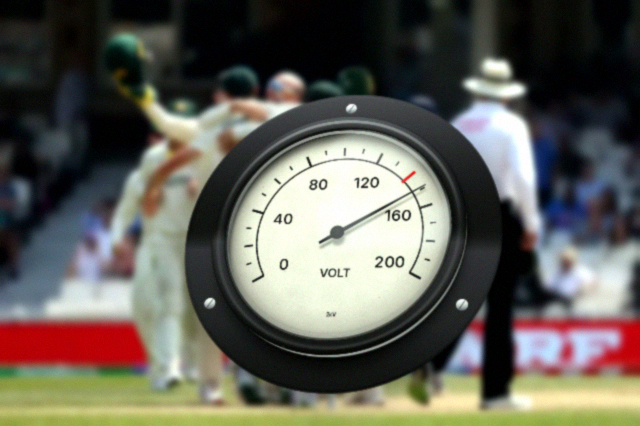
{"value": 150, "unit": "V"}
